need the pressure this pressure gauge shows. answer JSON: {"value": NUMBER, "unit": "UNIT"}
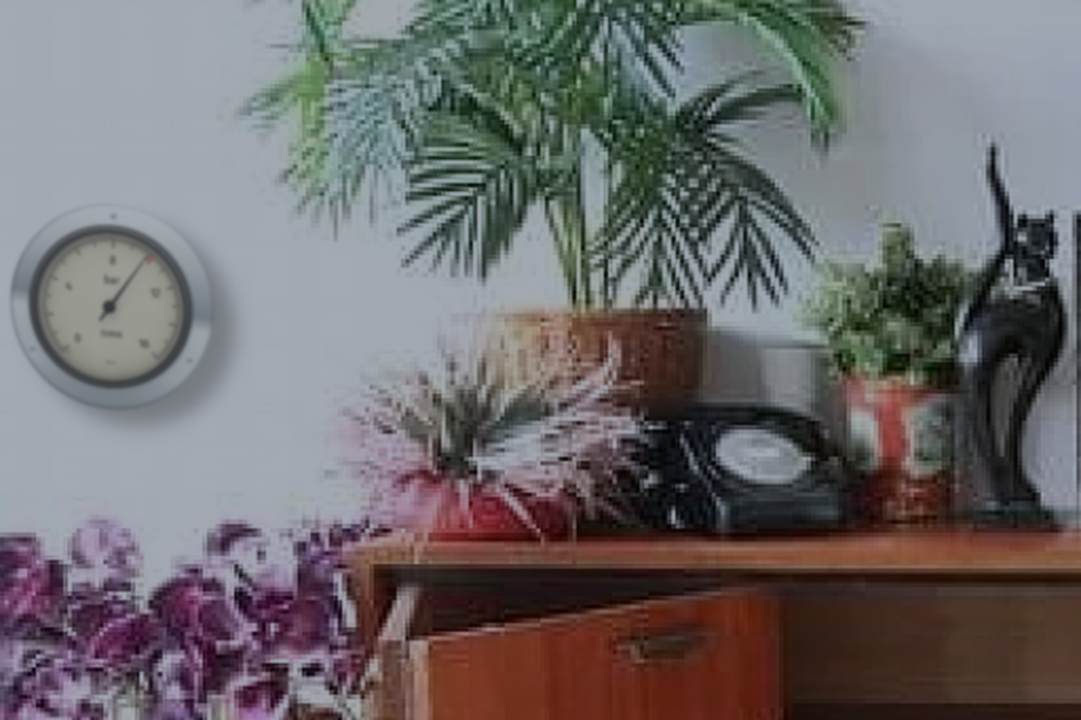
{"value": 10, "unit": "bar"}
